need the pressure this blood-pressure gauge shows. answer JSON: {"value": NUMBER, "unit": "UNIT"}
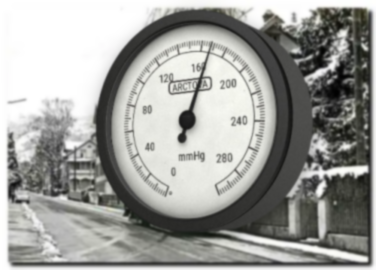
{"value": 170, "unit": "mmHg"}
